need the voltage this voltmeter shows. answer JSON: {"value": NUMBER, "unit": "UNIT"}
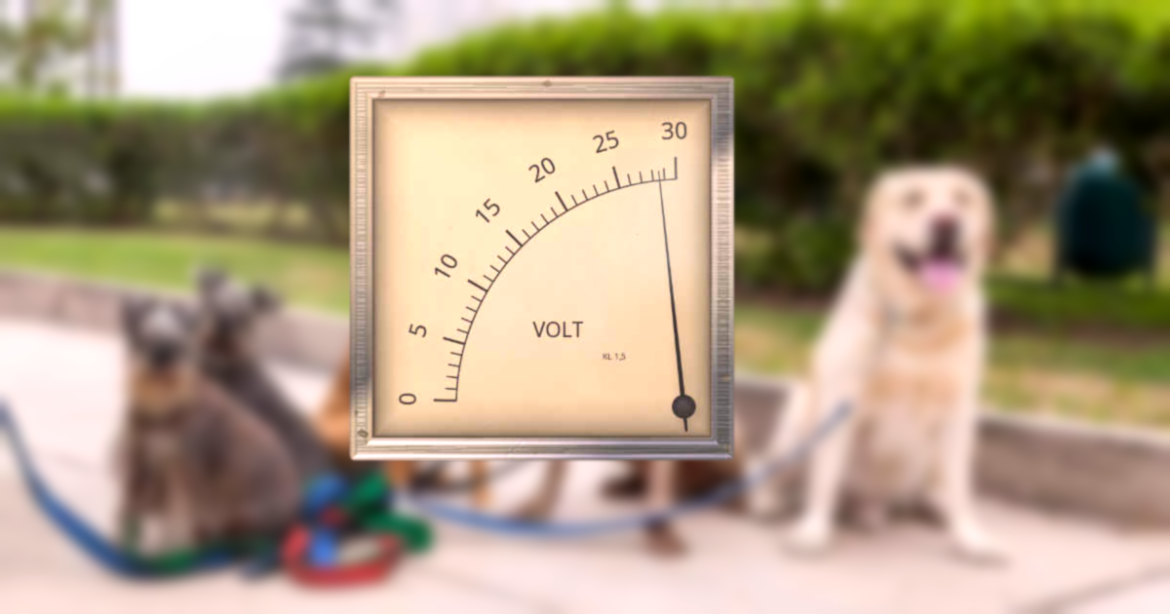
{"value": 28.5, "unit": "V"}
